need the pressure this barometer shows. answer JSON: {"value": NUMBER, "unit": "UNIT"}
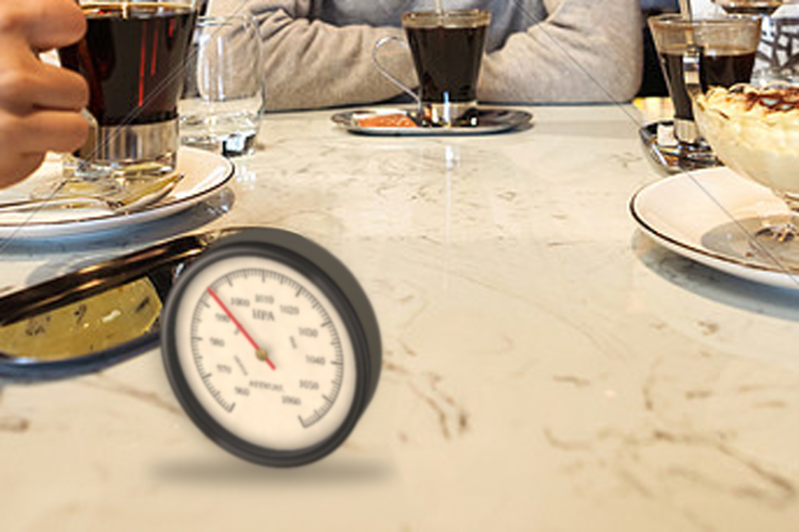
{"value": 995, "unit": "hPa"}
